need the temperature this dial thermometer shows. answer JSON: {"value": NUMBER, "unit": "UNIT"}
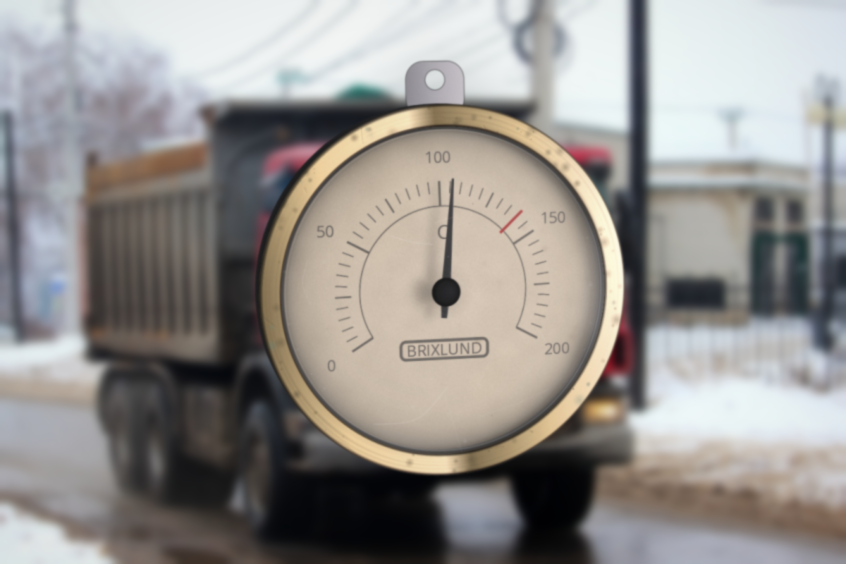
{"value": 105, "unit": "°C"}
